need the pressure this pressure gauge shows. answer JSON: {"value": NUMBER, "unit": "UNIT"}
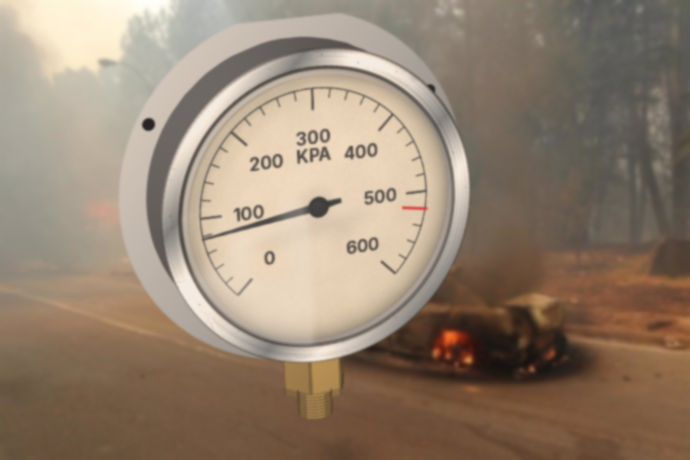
{"value": 80, "unit": "kPa"}
